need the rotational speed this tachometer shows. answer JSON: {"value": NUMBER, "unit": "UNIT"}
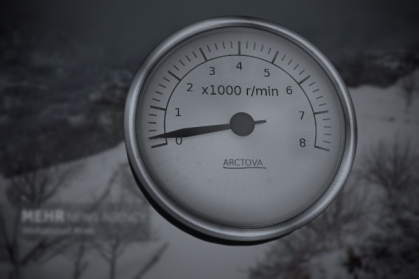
{"value": 200, "unit": "rpm"}
